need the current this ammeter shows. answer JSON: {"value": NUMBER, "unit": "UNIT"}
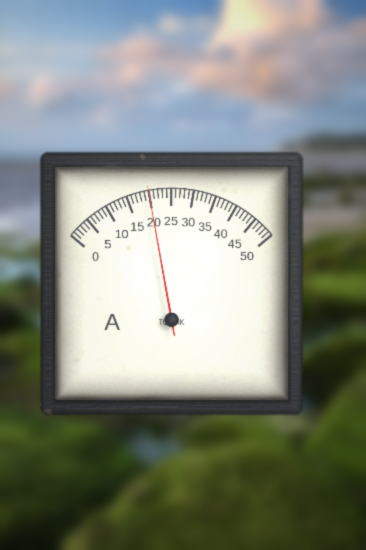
{"value": 20, "unit": "A"}
